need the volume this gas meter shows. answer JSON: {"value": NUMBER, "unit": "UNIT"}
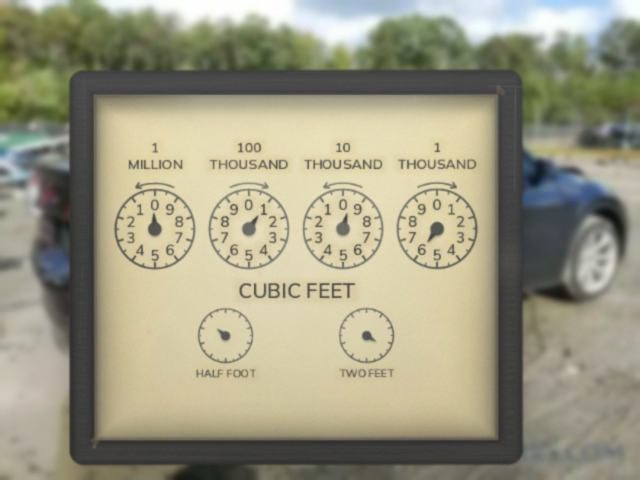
{"value": 9600, "unit": "ft³"}
